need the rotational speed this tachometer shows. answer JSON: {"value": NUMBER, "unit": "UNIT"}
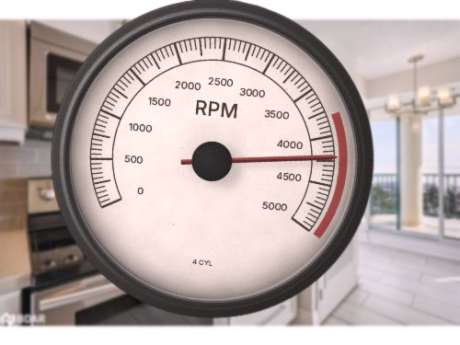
{"value": 4200, "unit": "rpm"}
